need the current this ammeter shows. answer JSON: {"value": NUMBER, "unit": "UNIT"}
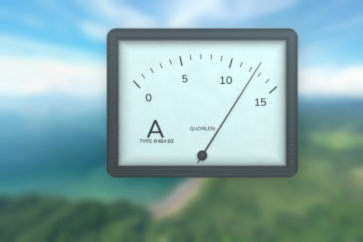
{"value": 12.5, "unit": "A"}
